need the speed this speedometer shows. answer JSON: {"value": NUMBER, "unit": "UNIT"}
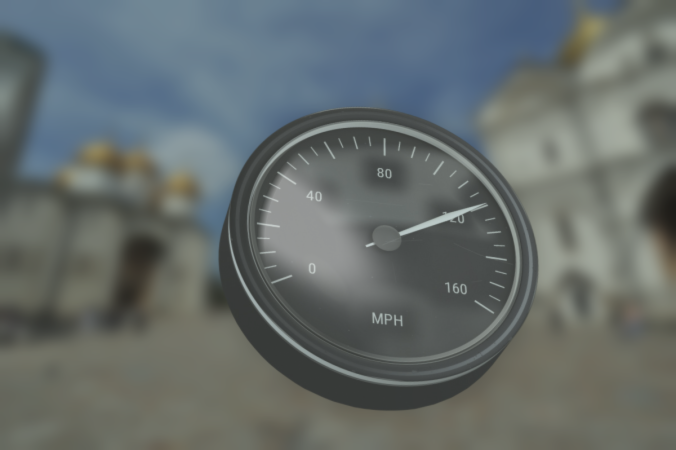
{"value": 120, "unit": "mph"}
